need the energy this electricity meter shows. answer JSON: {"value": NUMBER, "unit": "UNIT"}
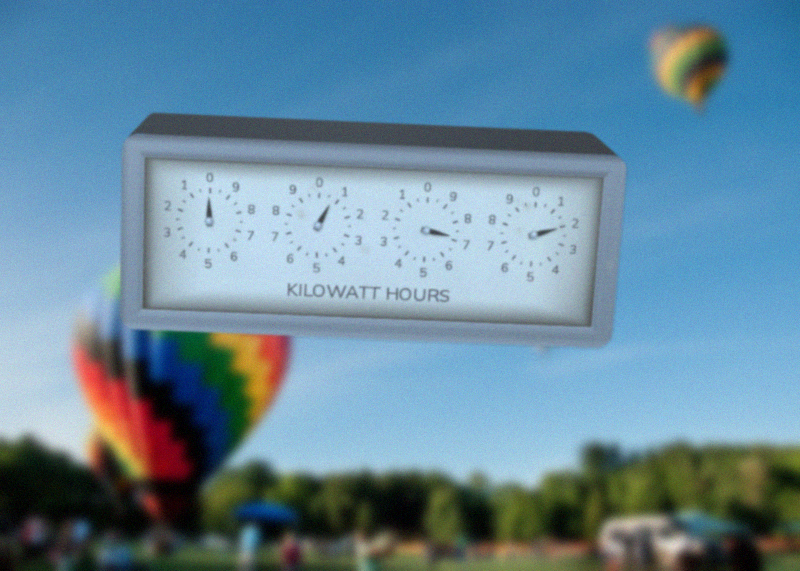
{"value": 72, "unit": "kWh"}
